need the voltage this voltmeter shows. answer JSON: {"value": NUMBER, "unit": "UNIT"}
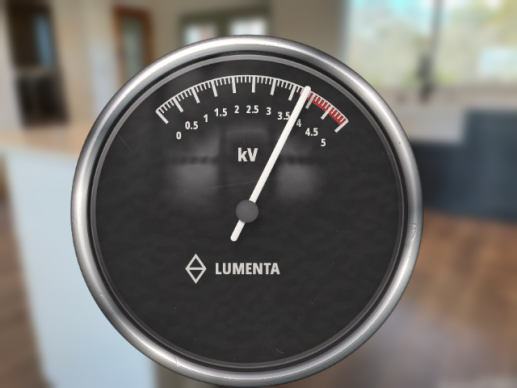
{"value": 3.8, "unit": "kV"}
